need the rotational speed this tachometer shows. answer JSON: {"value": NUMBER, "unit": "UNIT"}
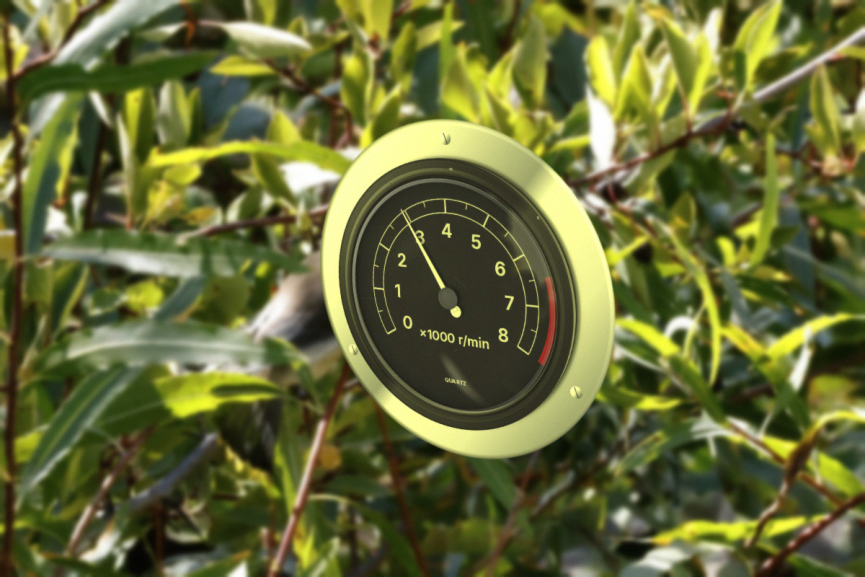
{"value": 3000, "unit": "rpm"}
